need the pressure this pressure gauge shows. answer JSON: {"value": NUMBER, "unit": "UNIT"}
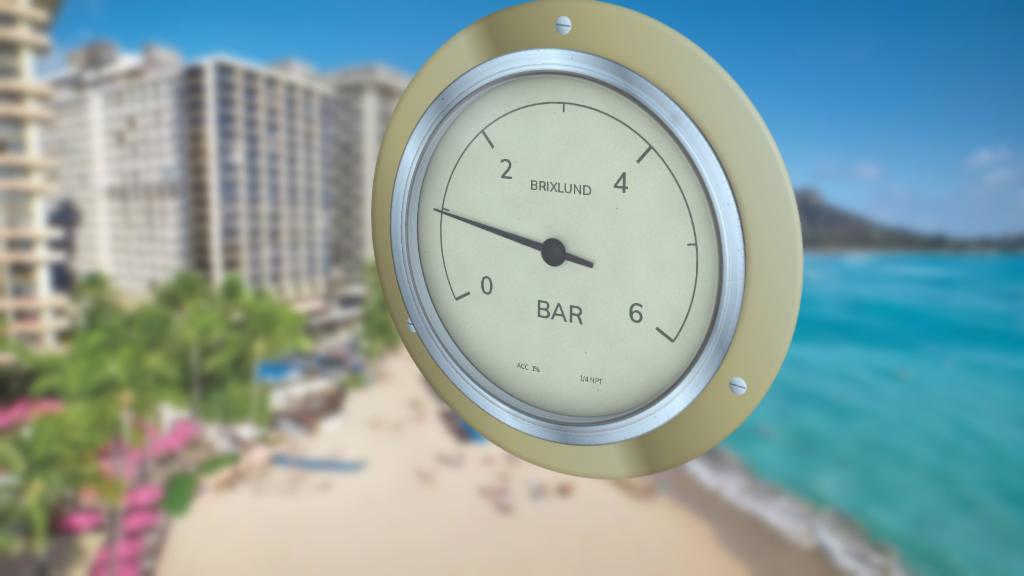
{"value": 1, "unit": "bar"}
